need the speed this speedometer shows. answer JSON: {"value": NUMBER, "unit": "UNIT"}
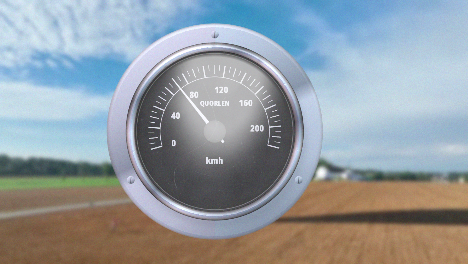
{"value": 70, "unit": "km/h"}
